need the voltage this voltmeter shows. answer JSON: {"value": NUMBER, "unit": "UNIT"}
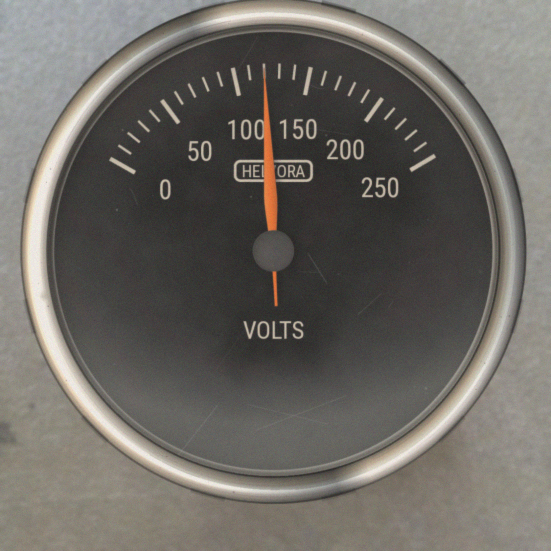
{"value": 120, "unit": "V"}
